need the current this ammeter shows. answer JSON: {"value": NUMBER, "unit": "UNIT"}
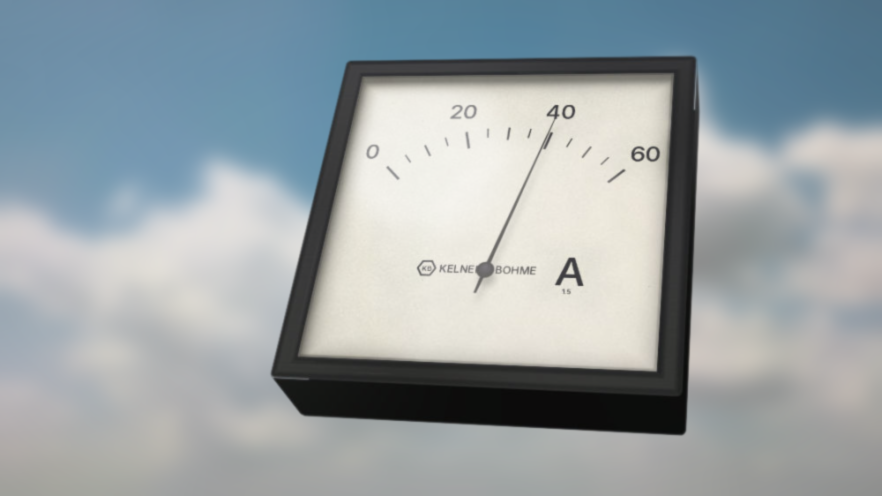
{"value": 40, "unit": "A"}
